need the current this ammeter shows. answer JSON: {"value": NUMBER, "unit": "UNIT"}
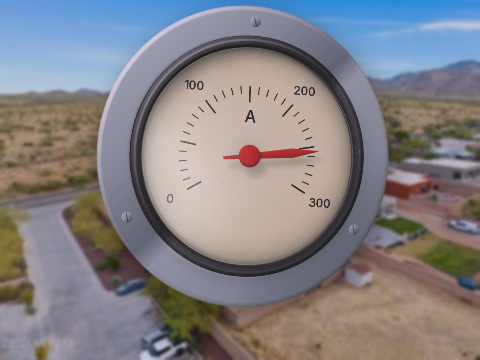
{"value": 255, "unit": "A"}
